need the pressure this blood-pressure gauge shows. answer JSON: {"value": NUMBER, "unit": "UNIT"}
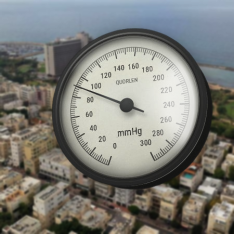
{"value": 90, "unit": "mmHg"}
